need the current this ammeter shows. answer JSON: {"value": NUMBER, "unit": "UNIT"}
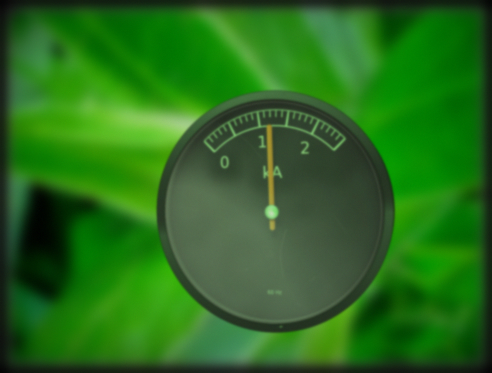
{"value": 1.2, "unit": "kA"}
